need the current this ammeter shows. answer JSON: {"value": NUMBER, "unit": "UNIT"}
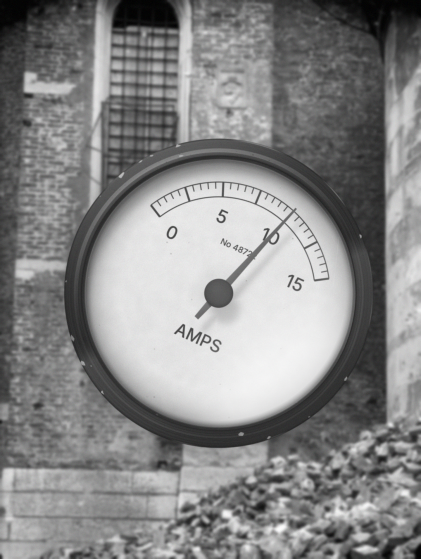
{"value": 10, "unit": "A"}
